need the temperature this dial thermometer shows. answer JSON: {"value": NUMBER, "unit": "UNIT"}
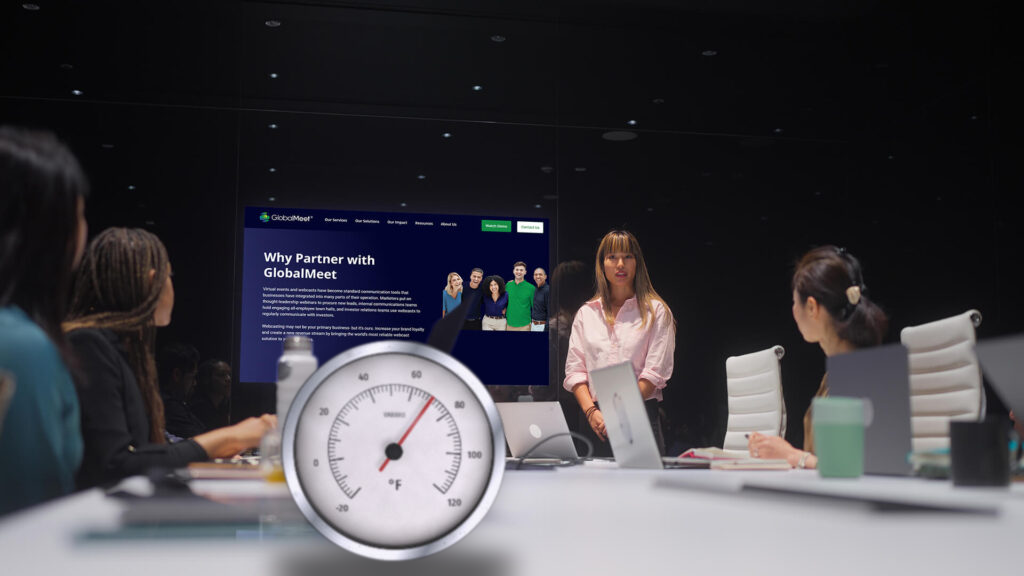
{"value": 70, "unit": "°F"}
